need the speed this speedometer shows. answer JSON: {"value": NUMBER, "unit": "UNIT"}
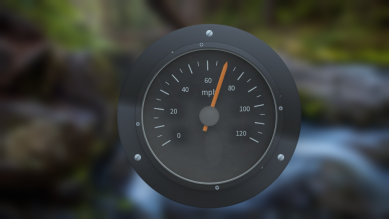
{"value": 70, "unit": "mph"}
